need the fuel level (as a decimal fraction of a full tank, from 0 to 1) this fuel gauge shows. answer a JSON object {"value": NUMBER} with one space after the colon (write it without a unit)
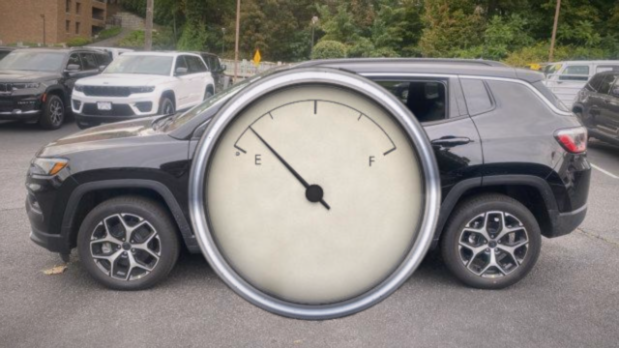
{"value": 0.125}
